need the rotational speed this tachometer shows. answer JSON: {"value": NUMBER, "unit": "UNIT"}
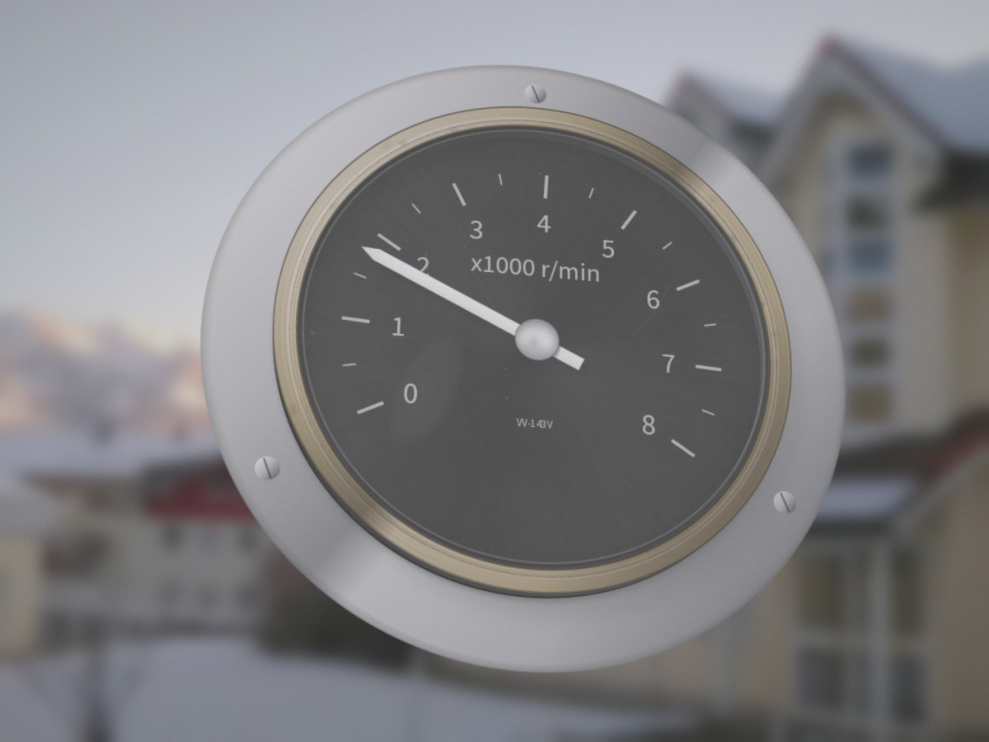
{"value": 1750, "unit": "rpm"}
